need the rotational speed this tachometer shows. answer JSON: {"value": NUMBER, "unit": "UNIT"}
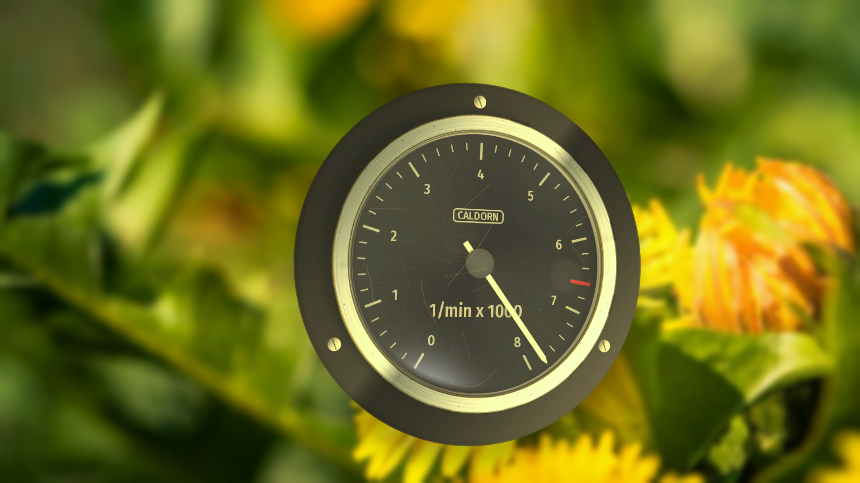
{"value": 7800, "unit": "rpm"}
